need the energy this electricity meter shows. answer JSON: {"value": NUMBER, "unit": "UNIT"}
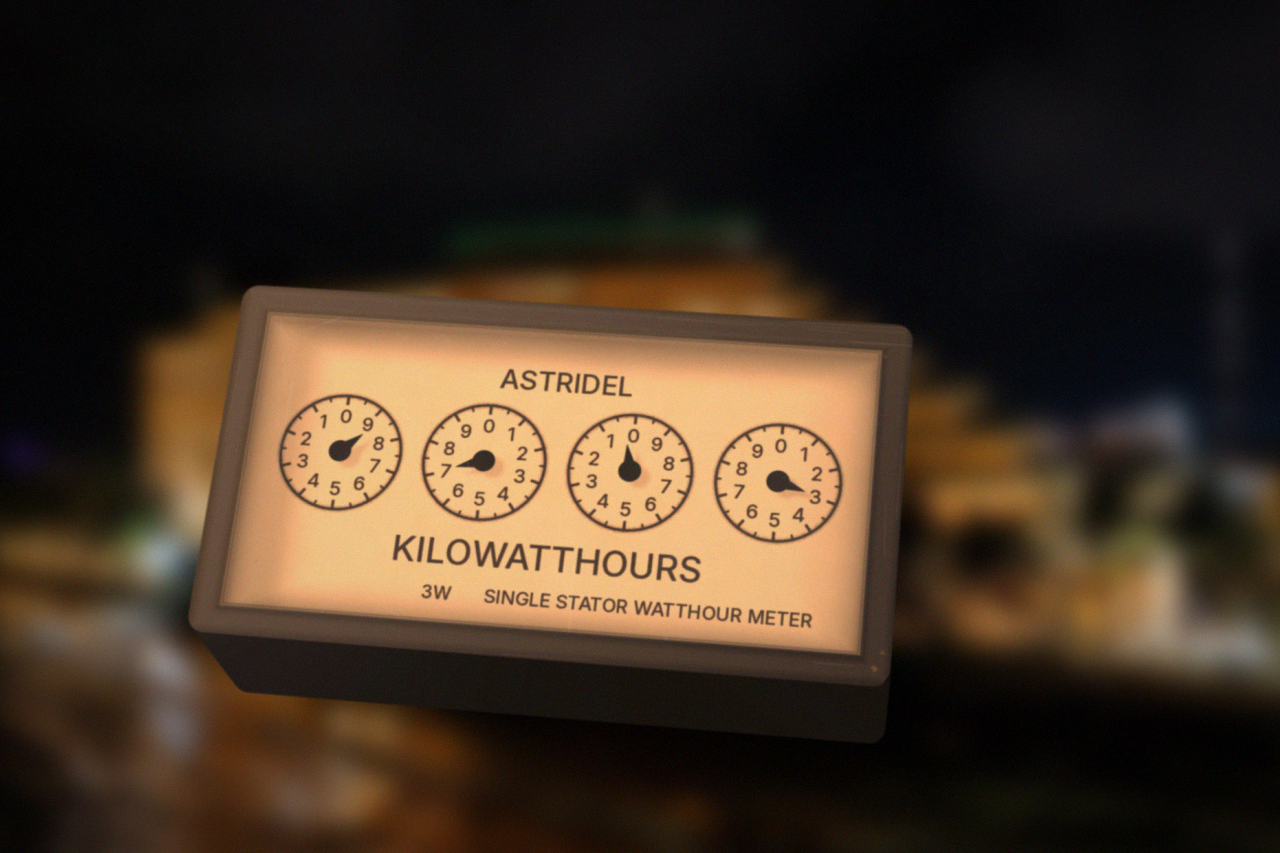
{"value": 8703, "unit": "kWh"}
